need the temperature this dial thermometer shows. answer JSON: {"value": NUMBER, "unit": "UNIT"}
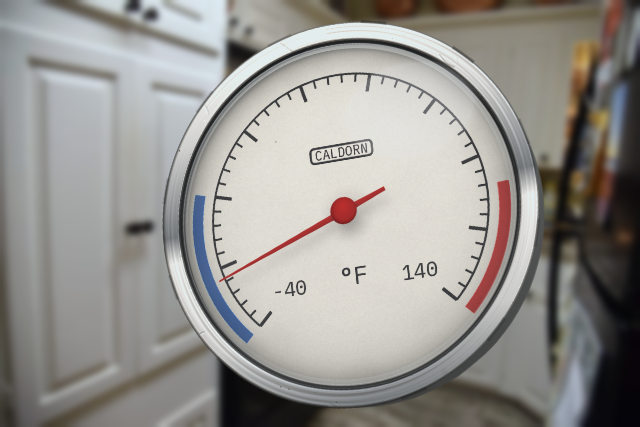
{"value": -24, "unit": "°F"}
